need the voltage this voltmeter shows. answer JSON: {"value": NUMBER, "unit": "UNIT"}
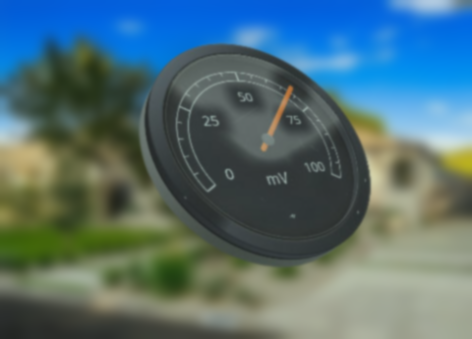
{"value": 67.5, "unit": "mV"}
